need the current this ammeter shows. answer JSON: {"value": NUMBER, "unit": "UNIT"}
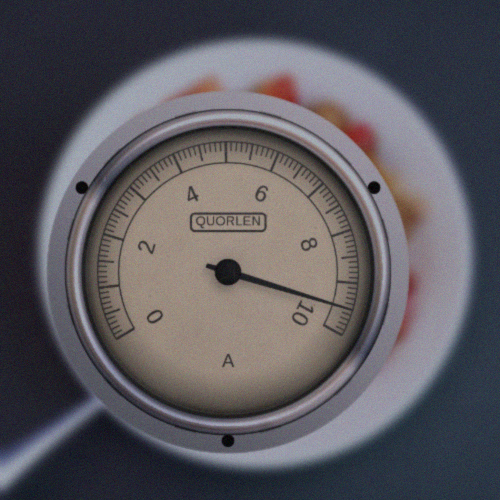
{"value": 9.5, "unit": "A"}
